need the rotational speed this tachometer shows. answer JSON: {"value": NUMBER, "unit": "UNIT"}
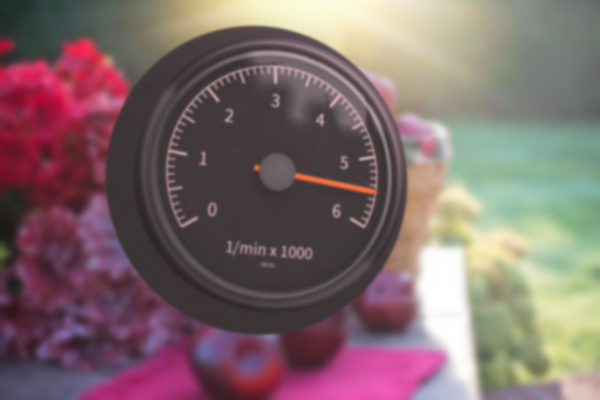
{"value": 5500, "unit": "rpm"}
